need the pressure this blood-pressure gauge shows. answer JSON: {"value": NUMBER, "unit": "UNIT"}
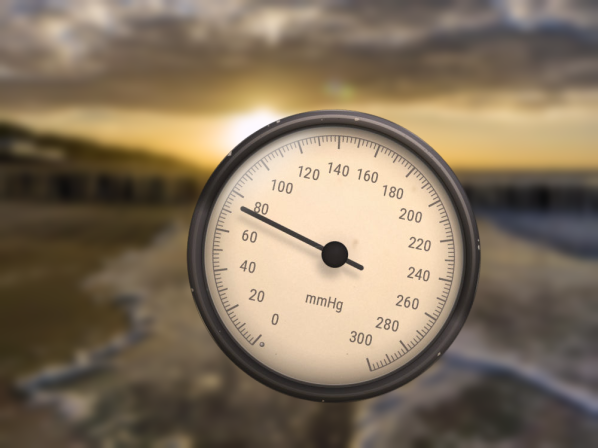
{"value": 74, "unit": "mmHg"}
